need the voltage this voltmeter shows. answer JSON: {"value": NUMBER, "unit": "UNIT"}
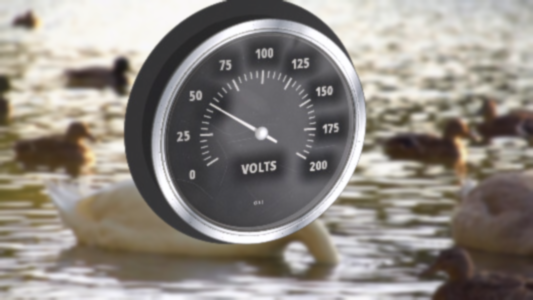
{"value": 50, "unit": "V"}
